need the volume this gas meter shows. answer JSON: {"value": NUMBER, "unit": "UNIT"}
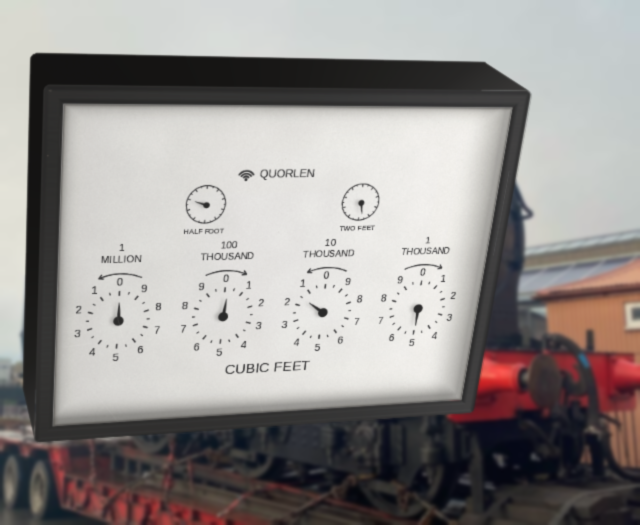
{"value": 1500, "unit": "ft³"}
